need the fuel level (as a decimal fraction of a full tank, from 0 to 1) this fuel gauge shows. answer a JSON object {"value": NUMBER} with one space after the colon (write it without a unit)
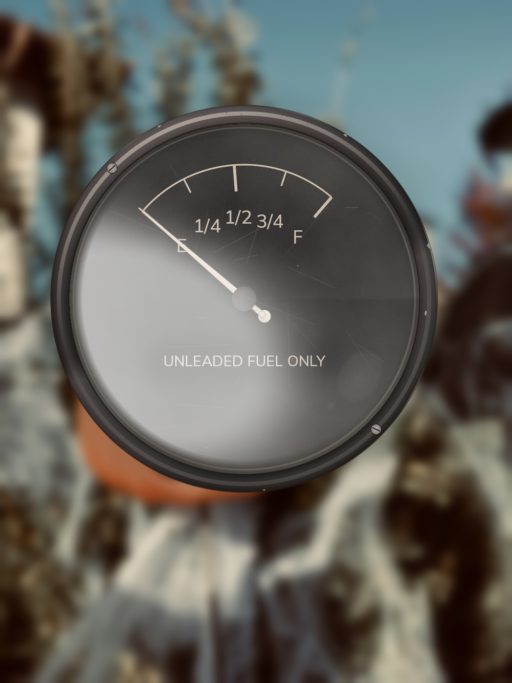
{"value": 0}
